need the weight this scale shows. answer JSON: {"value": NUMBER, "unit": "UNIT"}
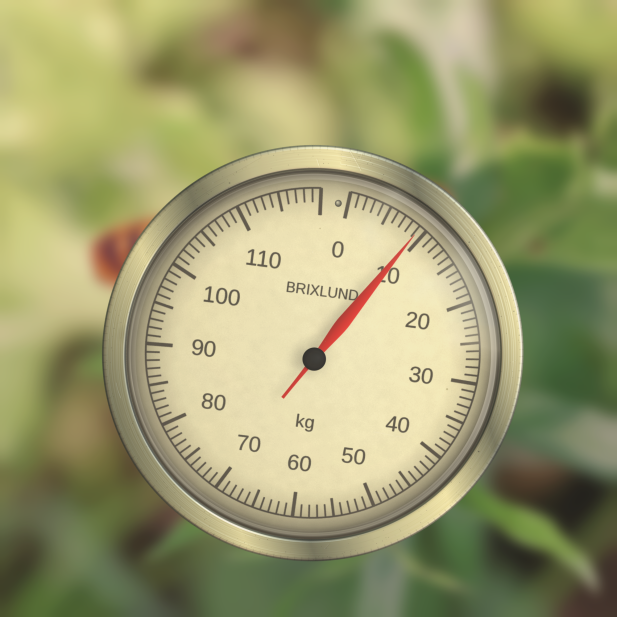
{"value": 9, "unit": "kg"}
